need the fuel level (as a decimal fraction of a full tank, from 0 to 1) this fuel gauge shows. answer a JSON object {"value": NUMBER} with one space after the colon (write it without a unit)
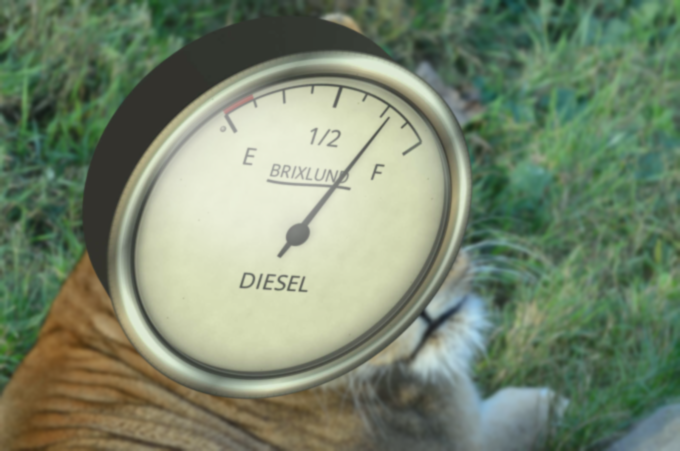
{"value": 0.75}
